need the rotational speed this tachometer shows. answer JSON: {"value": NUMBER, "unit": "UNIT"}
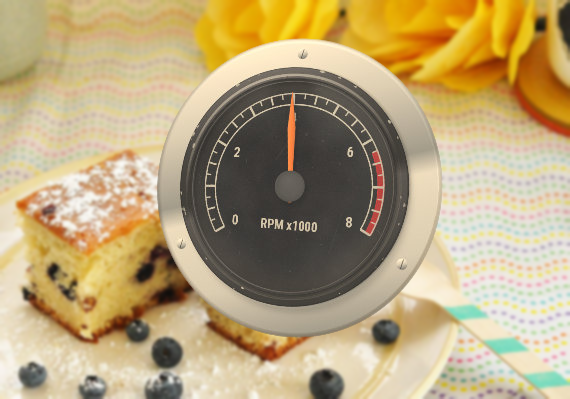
{"value": 4000, "unit": "rpm"}
